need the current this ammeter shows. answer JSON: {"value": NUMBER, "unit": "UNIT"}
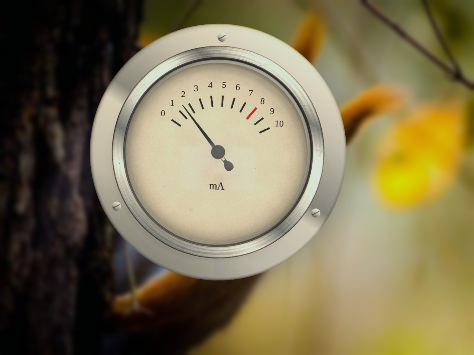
{"value": 1.5, "unit": "mA"}
